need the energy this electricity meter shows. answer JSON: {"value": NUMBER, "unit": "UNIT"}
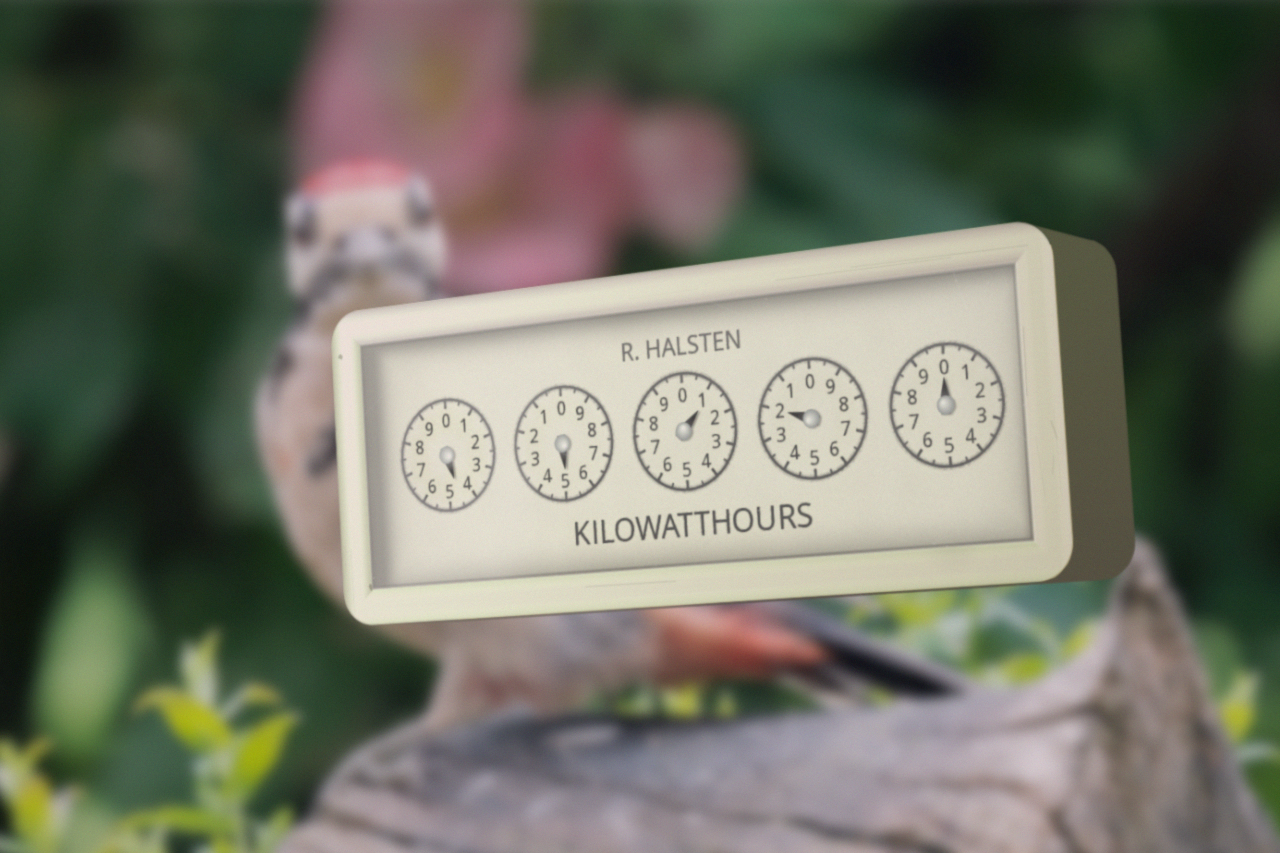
{"value": 45120, "unit": "kWh"}
